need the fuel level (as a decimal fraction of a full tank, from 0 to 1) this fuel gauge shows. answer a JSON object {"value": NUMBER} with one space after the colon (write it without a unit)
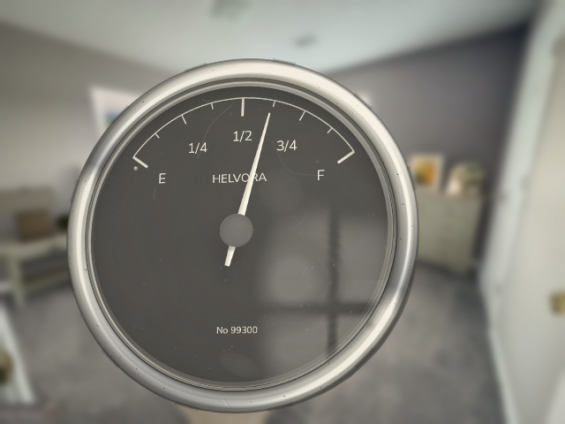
{"value": 0.625}
